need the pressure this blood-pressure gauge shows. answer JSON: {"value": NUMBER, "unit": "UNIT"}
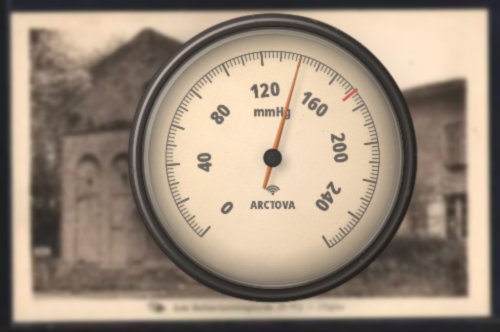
{"value": 140, "unit": "mmHg"}
